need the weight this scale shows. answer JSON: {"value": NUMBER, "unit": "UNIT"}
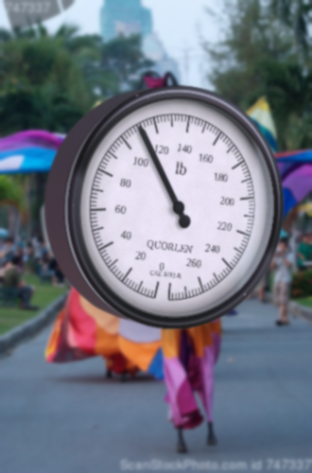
{"value": 110, "unit": "lb"}
